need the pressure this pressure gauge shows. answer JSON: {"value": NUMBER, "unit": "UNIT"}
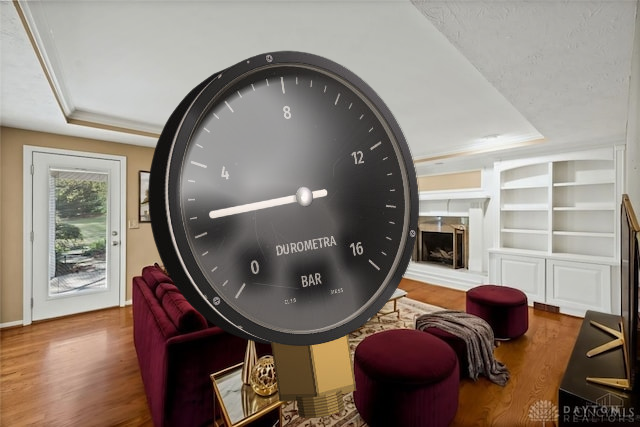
{"value": 2.5, "unit": "bar"}
